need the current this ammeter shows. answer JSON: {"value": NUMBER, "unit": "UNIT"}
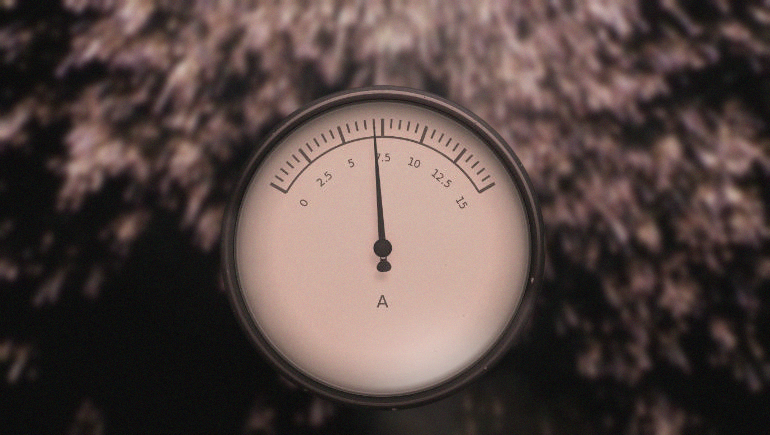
{"value": 7, "unit": "A"}
